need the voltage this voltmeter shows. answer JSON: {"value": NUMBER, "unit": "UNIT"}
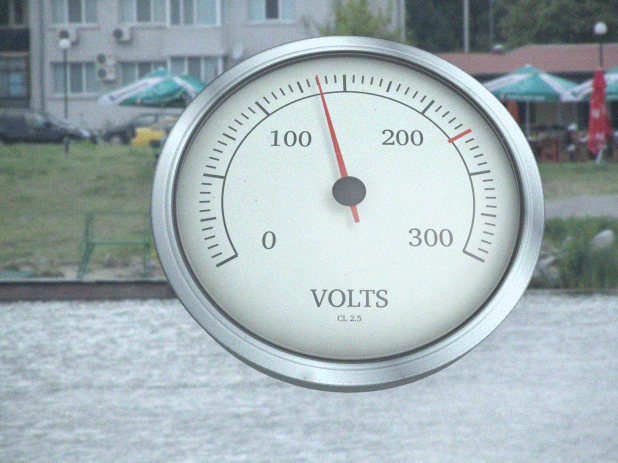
{"value": 135, "unit": "V"}
